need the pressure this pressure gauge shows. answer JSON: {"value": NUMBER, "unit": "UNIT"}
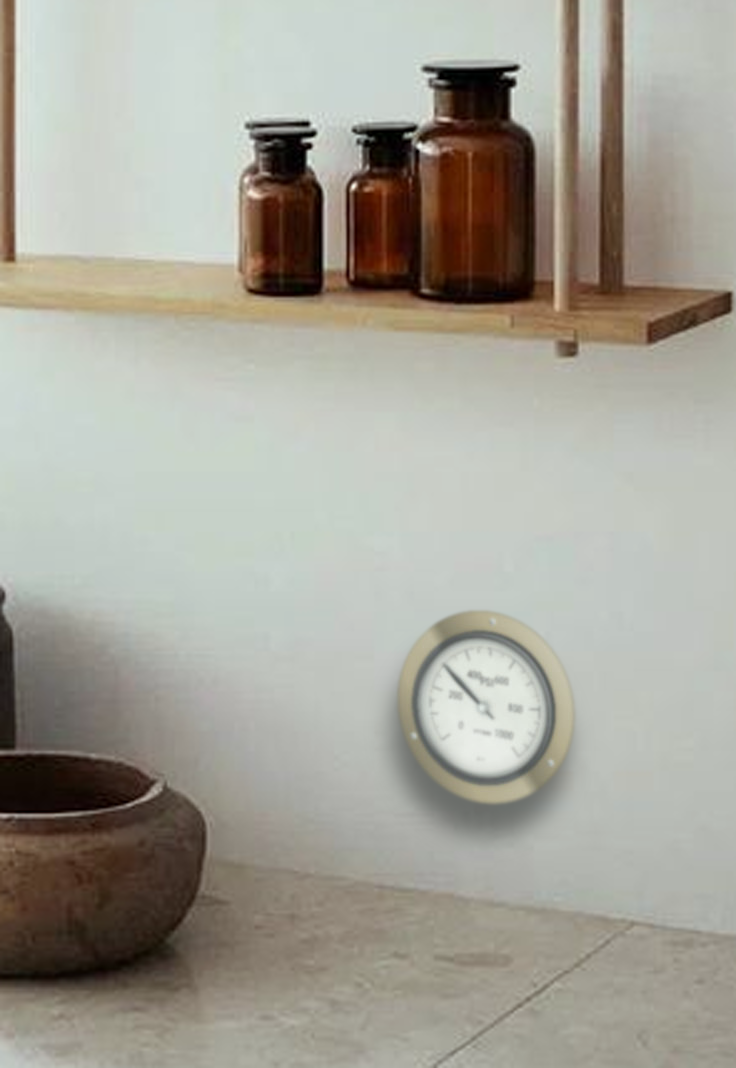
{"value": 300, "unit": "psi"}
